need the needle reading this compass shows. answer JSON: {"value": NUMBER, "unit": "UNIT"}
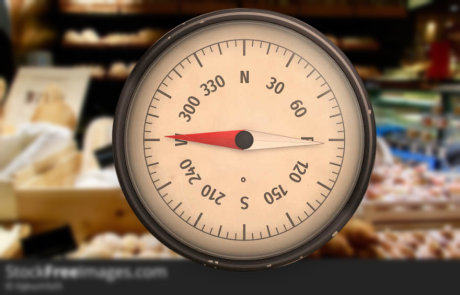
{"value": 272.5, "unit": "°"}
